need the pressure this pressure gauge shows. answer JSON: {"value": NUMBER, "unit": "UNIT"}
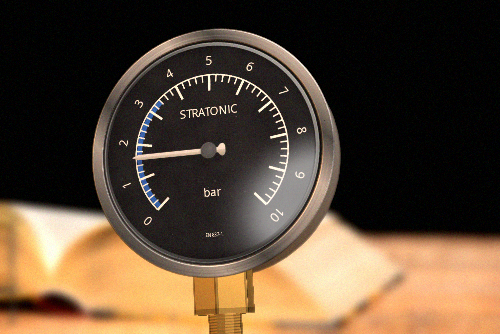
{"value": 1.6, "unit": "bar"}
